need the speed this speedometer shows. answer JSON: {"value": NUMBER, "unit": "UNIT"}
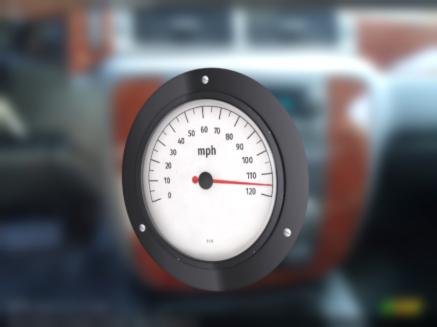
{"value": 115, "unit": "mph"}
